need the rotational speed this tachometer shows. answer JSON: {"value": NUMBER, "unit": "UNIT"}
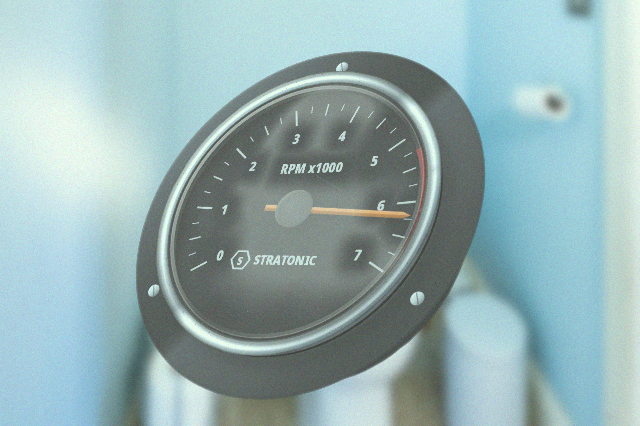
{"value": 6250, "unit": "rpm"}
